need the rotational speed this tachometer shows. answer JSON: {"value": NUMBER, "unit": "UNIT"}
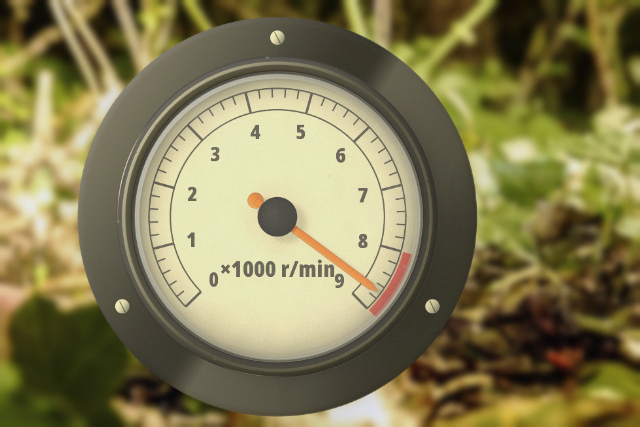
{"value": 8700, "unit": "rpm"}
